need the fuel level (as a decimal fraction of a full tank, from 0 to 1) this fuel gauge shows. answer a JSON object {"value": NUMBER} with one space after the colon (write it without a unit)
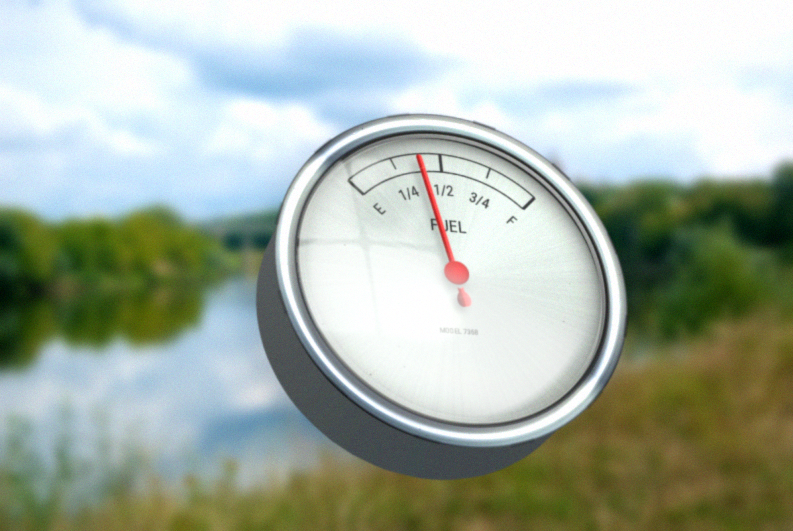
{"value": 0.375}
